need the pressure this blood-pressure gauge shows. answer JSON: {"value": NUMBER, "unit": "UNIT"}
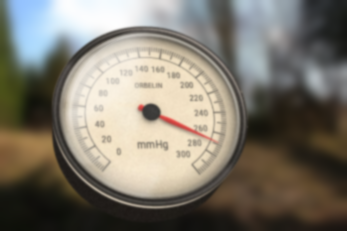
{"value": 270, "unit": "mmHg"}
